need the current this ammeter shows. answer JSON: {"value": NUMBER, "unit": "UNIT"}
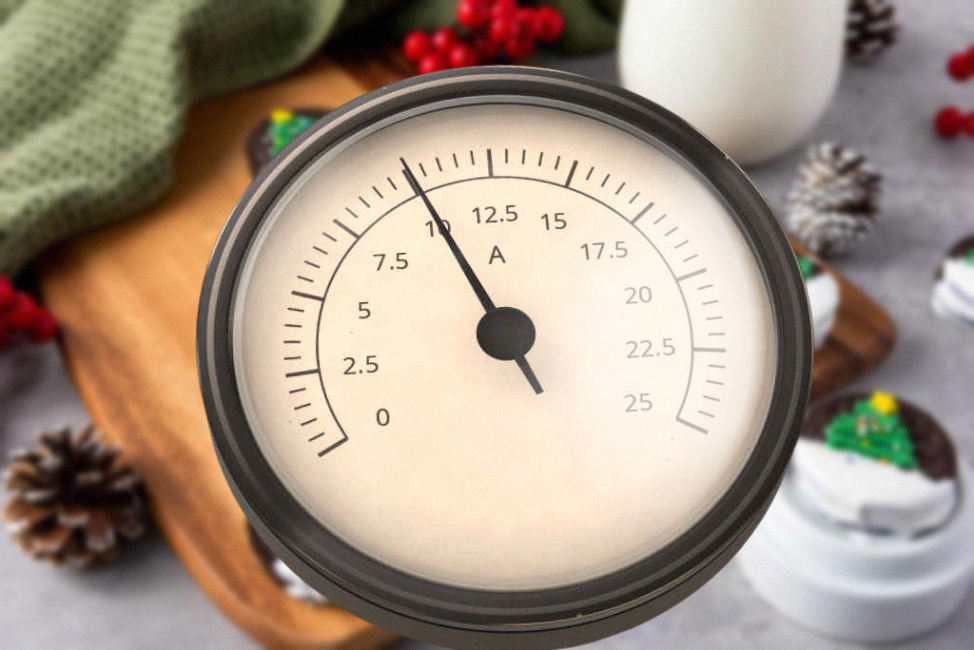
{"value": 10, "unit": "A"}
